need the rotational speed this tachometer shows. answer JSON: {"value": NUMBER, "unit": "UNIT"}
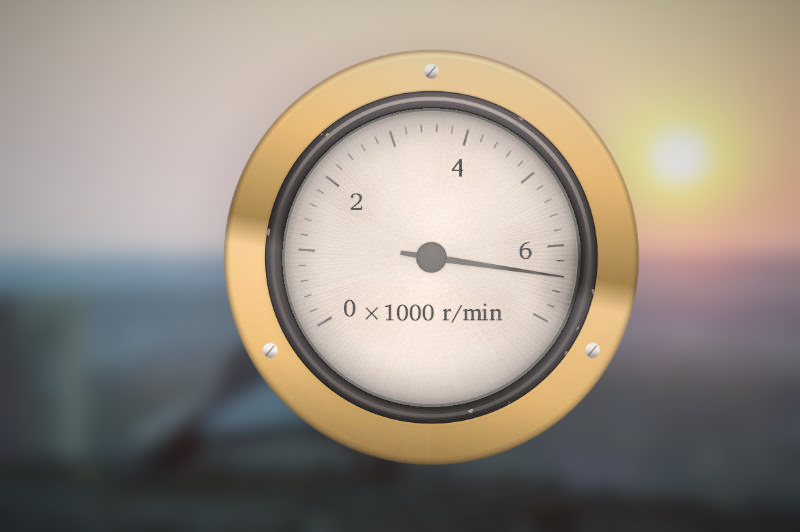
{"value": 6400, "unit": "rpm"}
